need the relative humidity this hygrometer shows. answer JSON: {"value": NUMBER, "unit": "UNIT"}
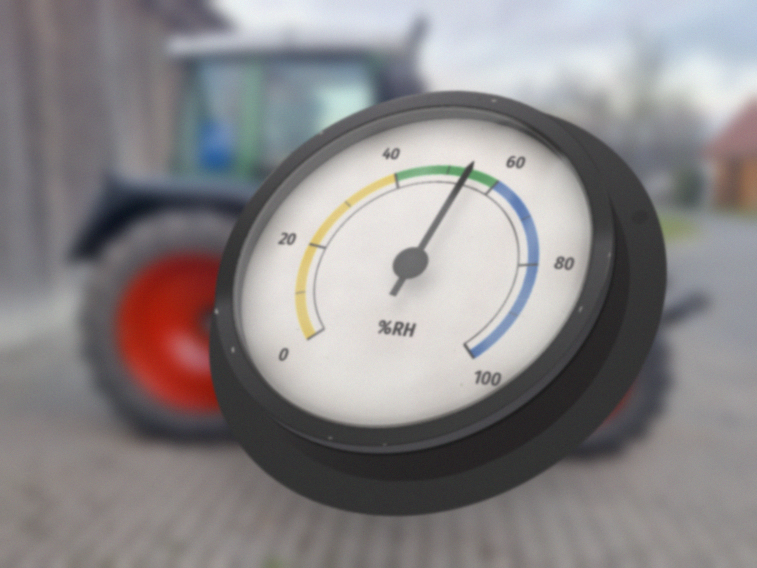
{"value": 55, "unit": "%"}
